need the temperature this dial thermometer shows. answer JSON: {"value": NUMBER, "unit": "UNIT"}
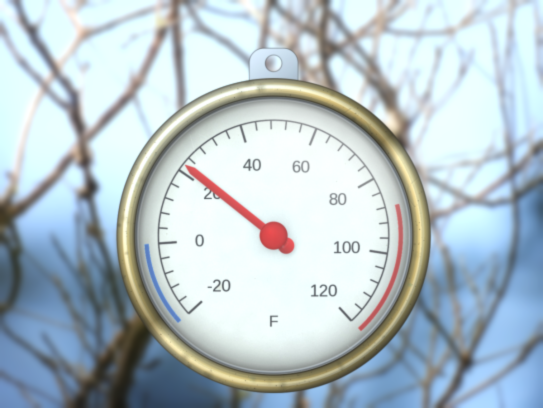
{"value": 22, "unit": "°F"}
